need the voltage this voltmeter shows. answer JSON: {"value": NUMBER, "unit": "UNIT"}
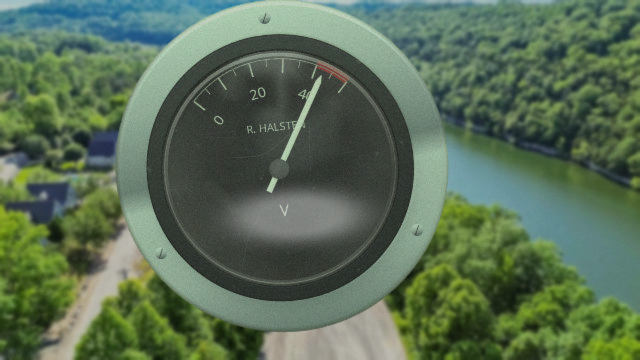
{"value": 42.5, "unit": "V"}
